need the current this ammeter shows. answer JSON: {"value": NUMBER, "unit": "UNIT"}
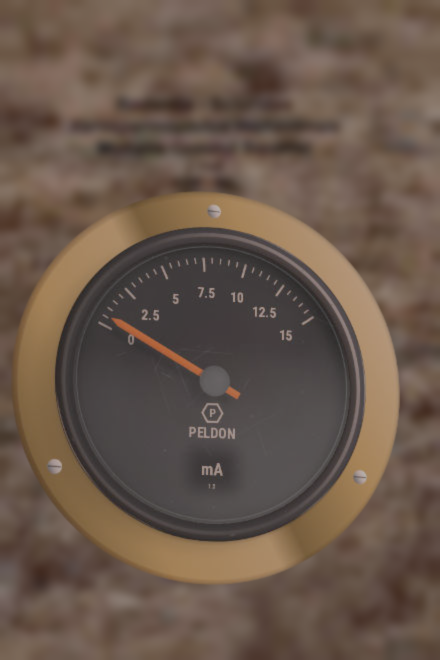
{"value": 0.5, "unit": "mA"}
